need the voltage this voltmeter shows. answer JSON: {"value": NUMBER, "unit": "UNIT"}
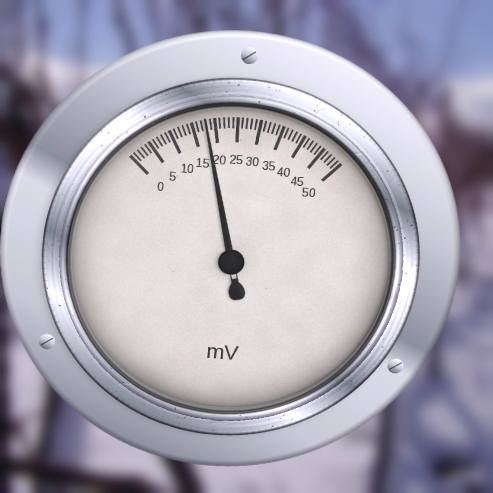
{"value": 18, "unit": "mV"}
